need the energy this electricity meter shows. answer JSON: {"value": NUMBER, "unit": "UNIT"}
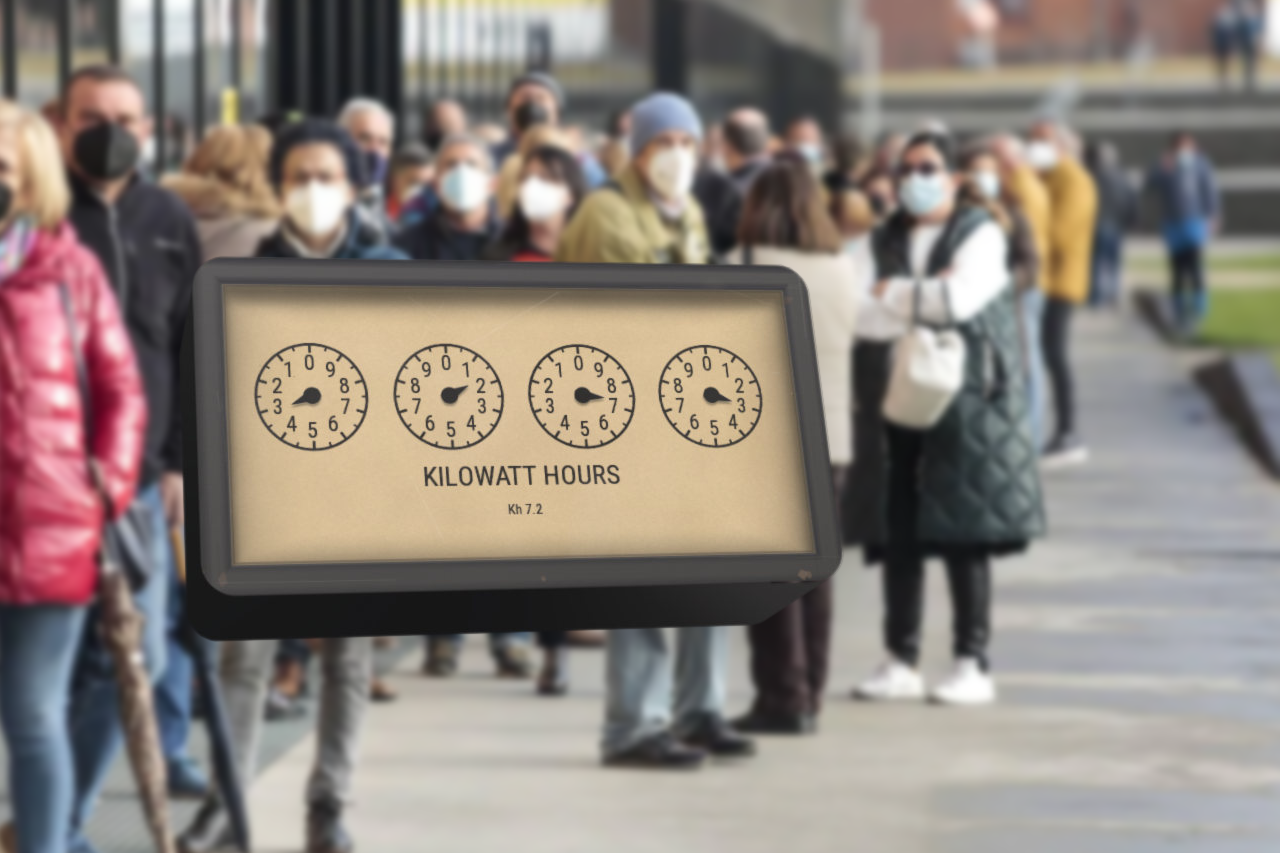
{"value": 3173, "unit": "kWh"}
